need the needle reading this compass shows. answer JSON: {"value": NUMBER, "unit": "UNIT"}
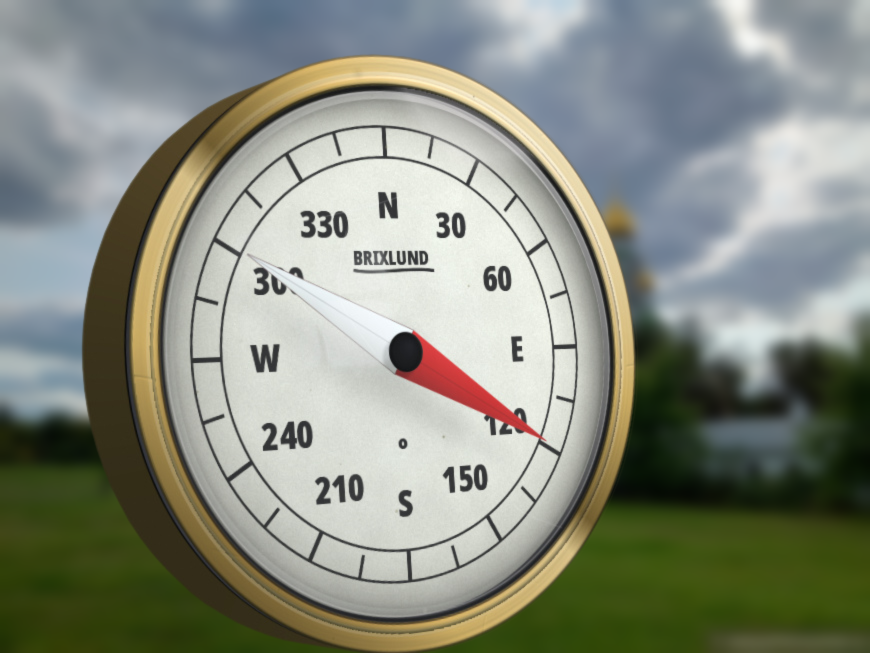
{"value": 120, "unit": "°"}
